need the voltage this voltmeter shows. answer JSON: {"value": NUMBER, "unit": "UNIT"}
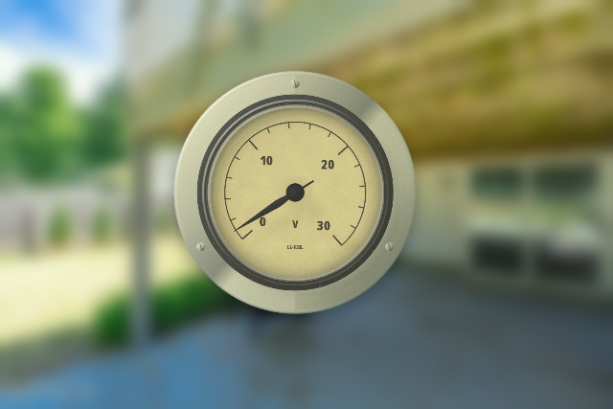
{"value": 1, "unit": "V"}
